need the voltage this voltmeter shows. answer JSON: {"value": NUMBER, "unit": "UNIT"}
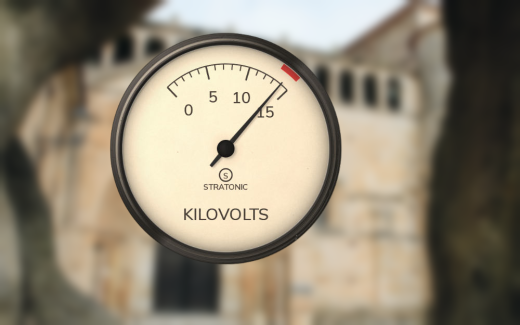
{"value": 14, "unit": "kV"}
